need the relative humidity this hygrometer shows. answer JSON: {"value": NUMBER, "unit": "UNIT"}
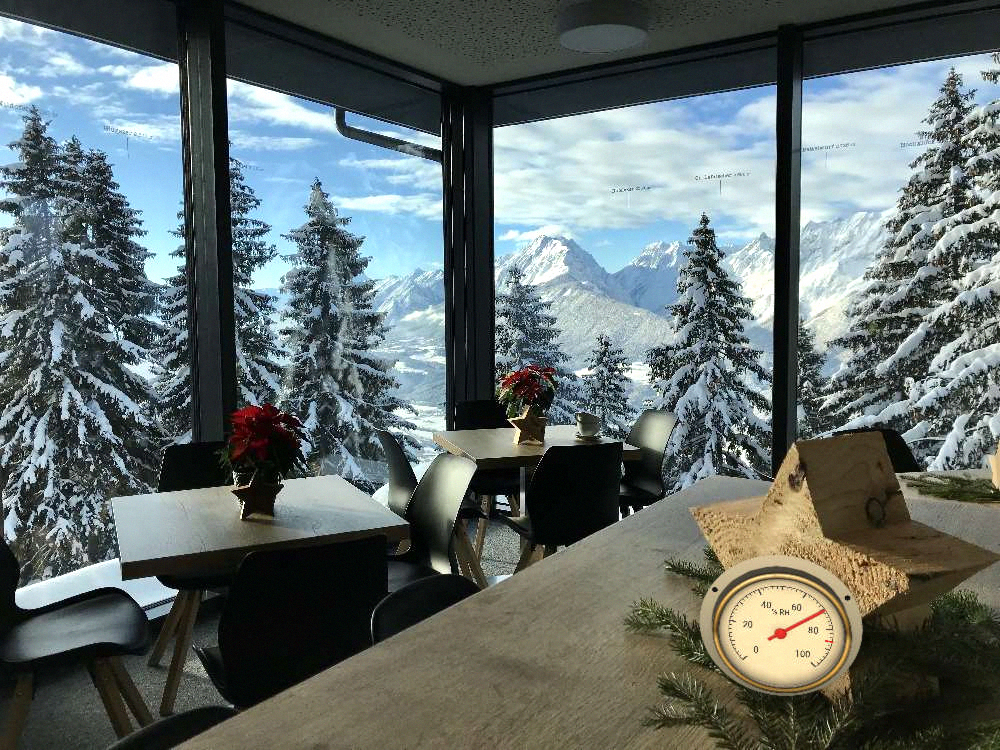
{"value": 70, "unit": "%"}
